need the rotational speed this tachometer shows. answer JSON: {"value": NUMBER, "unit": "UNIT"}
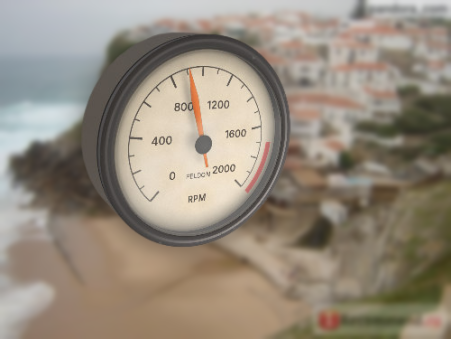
{"value": 900, "unit": "rpm"}
